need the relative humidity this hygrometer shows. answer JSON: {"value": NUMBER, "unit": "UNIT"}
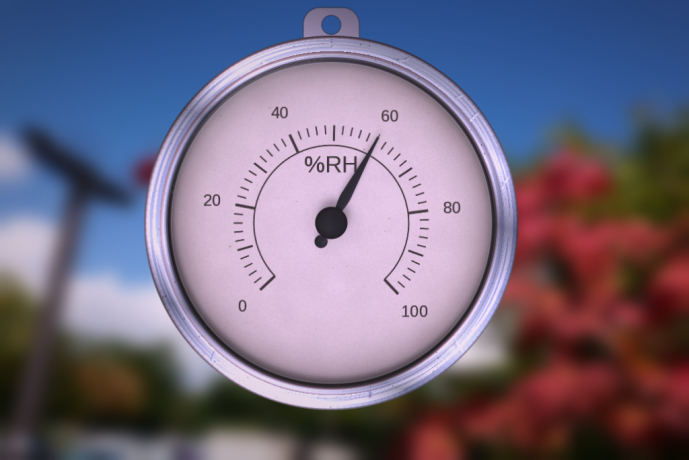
{"value": 60, "unit": "%"}
